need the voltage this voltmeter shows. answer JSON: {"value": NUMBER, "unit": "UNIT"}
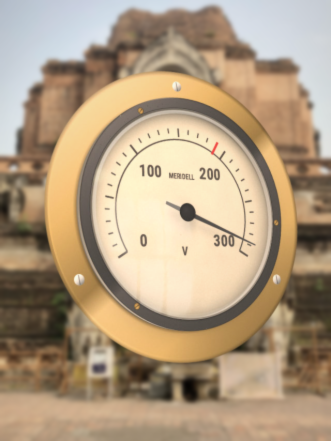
{"value": 290, "unit": "V"}
